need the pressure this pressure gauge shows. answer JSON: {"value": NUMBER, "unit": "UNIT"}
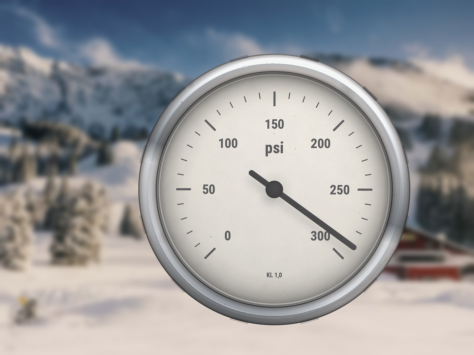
{"value": 290, "unit": "psi"}
